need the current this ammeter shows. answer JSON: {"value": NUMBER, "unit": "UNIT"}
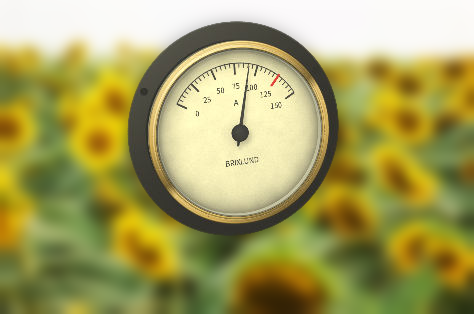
{"value": 90, "unit": "A"}
